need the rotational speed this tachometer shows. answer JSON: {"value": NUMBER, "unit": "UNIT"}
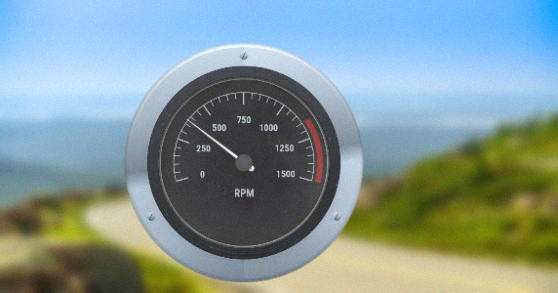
{"value": 375, "unit": "rpm"}
